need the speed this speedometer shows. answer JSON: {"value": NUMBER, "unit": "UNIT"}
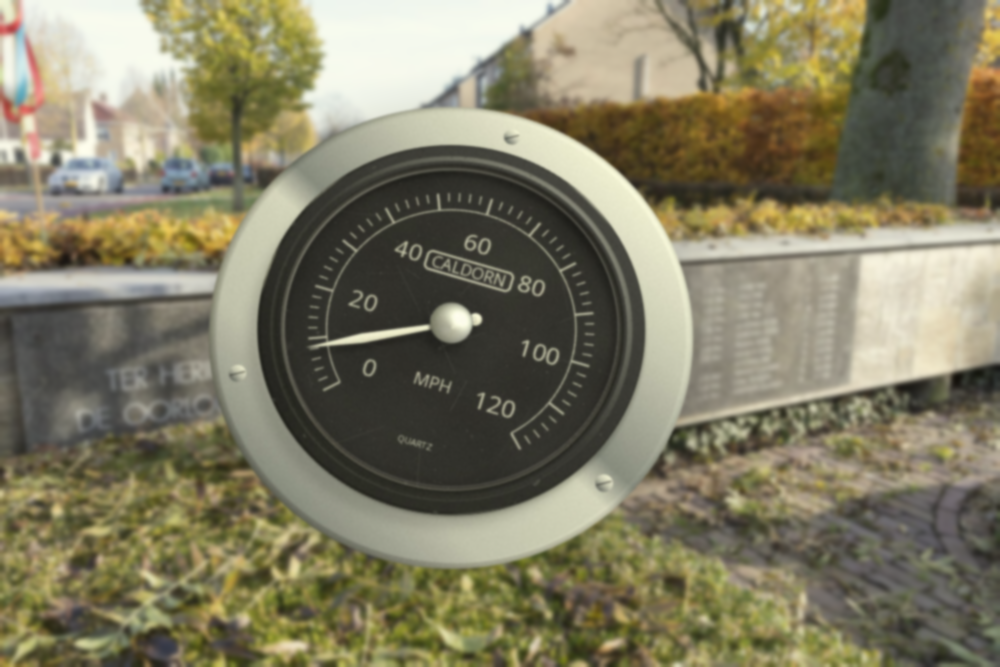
{"value": 8, "unit": "mph"}
